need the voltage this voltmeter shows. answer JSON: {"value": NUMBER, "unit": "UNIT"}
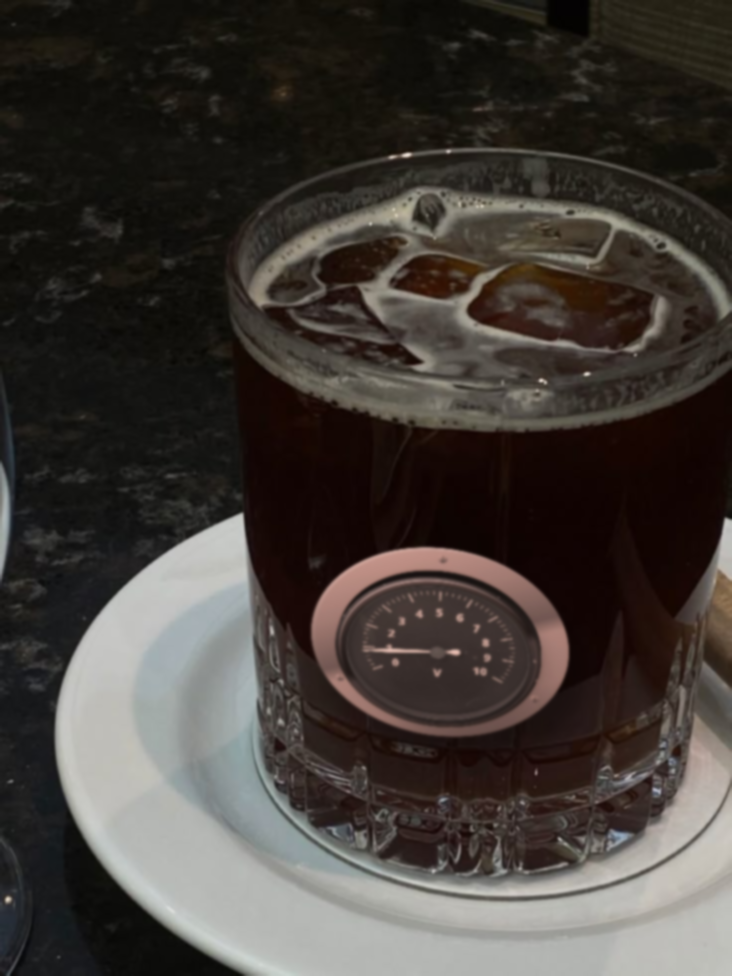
{"value": 1, "unit": "V"}
